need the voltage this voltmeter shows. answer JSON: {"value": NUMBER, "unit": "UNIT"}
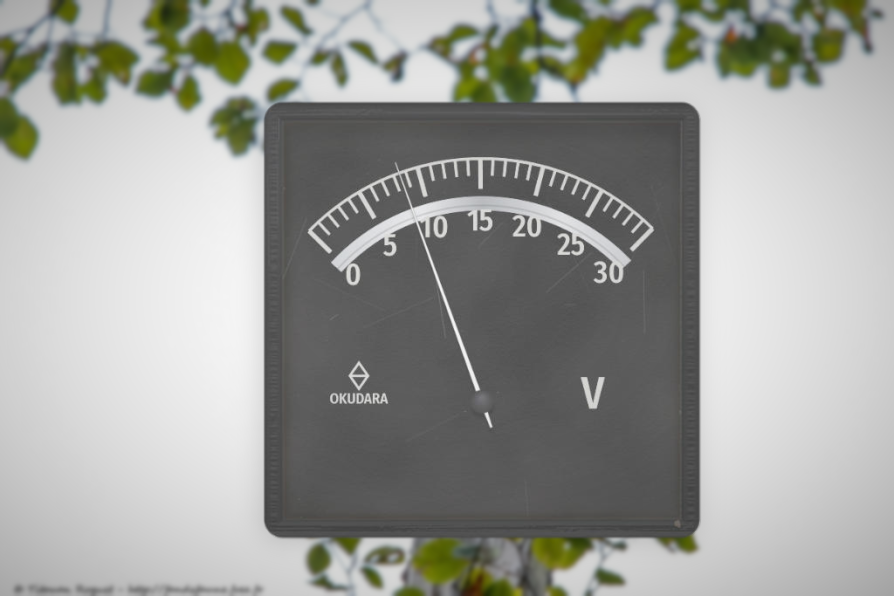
{"value": 8.5, "unit": "V"}
